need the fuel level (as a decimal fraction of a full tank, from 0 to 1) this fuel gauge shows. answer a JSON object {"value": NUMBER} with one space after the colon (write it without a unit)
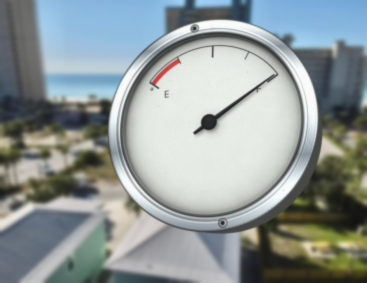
{"value": 1}
